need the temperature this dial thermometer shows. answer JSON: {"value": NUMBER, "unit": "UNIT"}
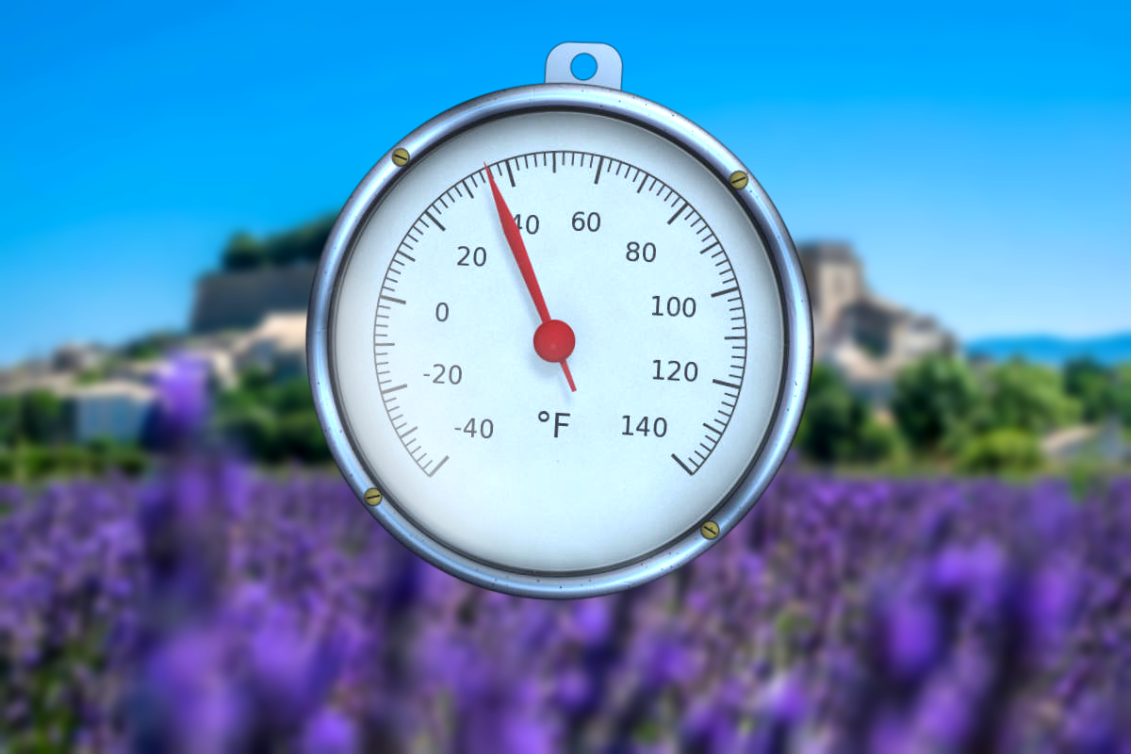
{"value": 36, "unit": "°F"}
